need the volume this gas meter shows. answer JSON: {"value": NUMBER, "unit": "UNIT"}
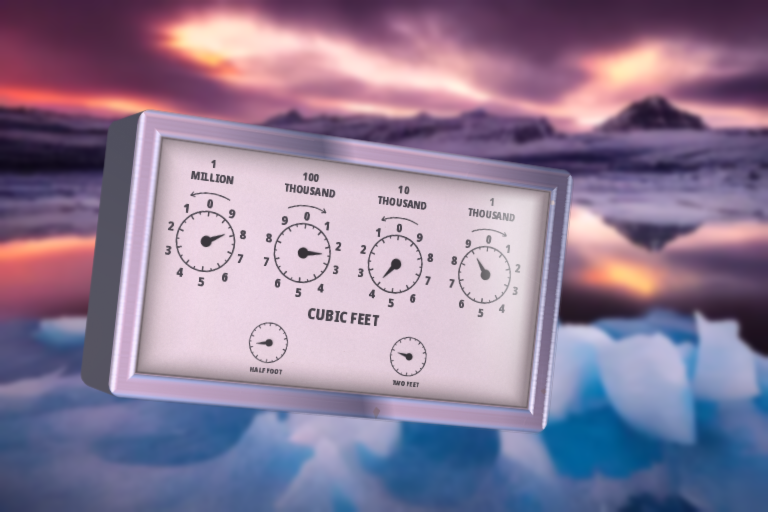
{"value": 823900, "unit": "ft³"}
